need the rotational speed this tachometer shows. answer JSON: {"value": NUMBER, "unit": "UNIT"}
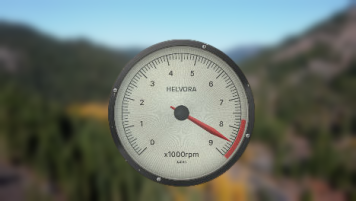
{"value": 8500, "unit": "rpm"}
